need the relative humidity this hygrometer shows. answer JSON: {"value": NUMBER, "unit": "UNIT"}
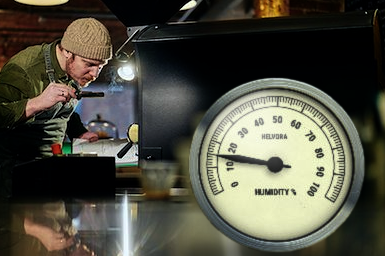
{"value": 15, "unit": "%"}
